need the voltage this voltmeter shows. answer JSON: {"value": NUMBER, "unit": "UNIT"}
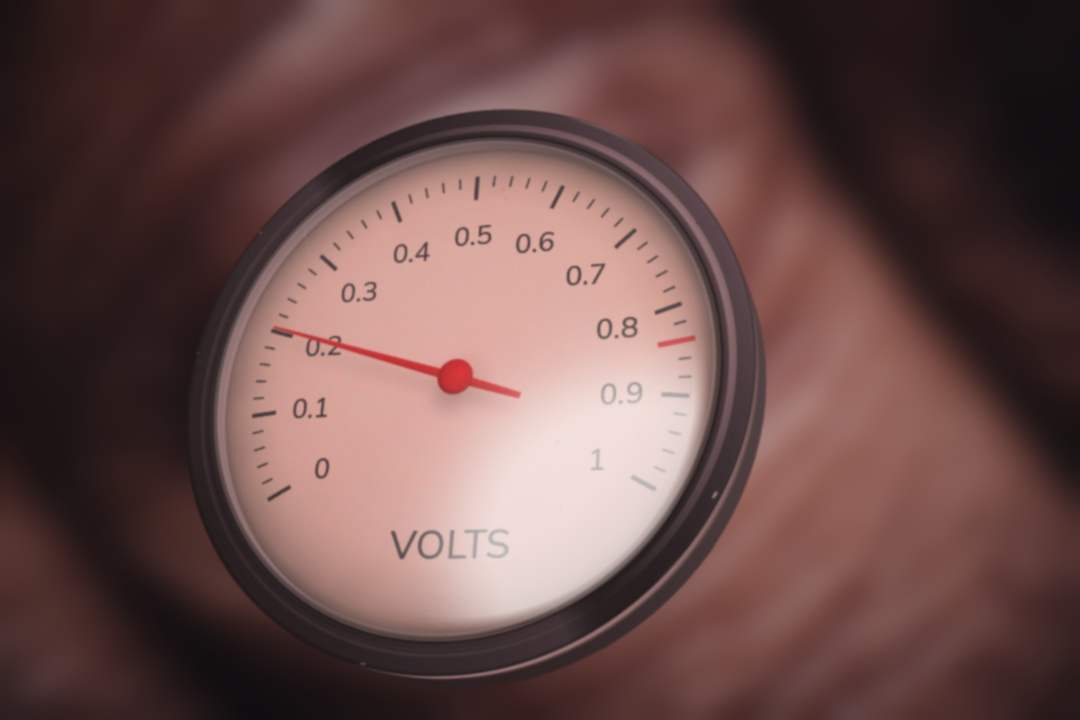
{"value": 0.2, "unit": "V"}
